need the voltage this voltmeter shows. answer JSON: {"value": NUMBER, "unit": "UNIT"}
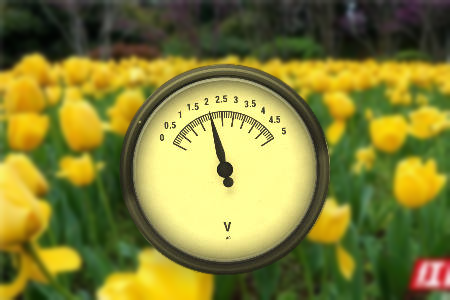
{"value": 2, "unit": "V"}
